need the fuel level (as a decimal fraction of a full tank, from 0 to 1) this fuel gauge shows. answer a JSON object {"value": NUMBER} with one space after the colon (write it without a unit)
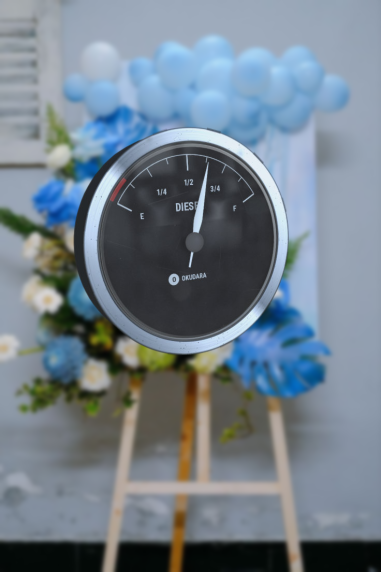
{"value": 0.625}
